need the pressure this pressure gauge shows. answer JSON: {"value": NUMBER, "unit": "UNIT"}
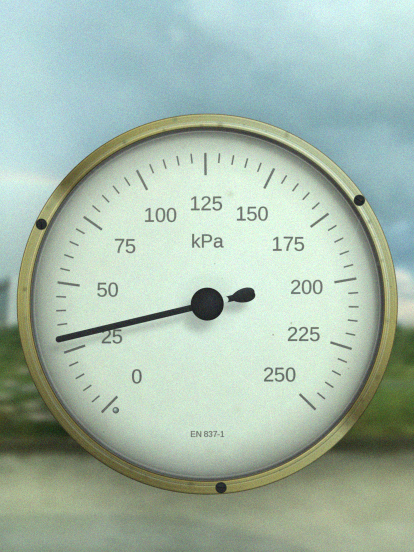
{"value": 30, "unit": "kPa"}
